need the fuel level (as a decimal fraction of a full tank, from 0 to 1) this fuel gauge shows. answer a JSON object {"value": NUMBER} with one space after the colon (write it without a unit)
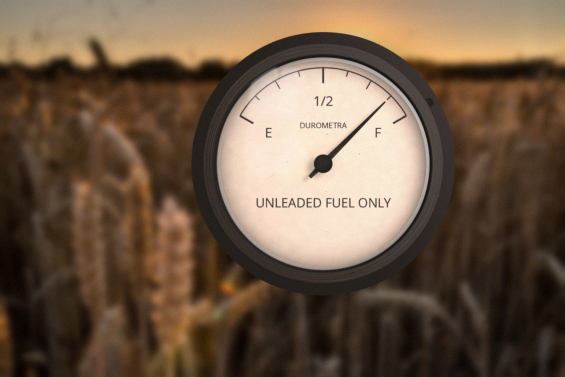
{"value": 0.875}
